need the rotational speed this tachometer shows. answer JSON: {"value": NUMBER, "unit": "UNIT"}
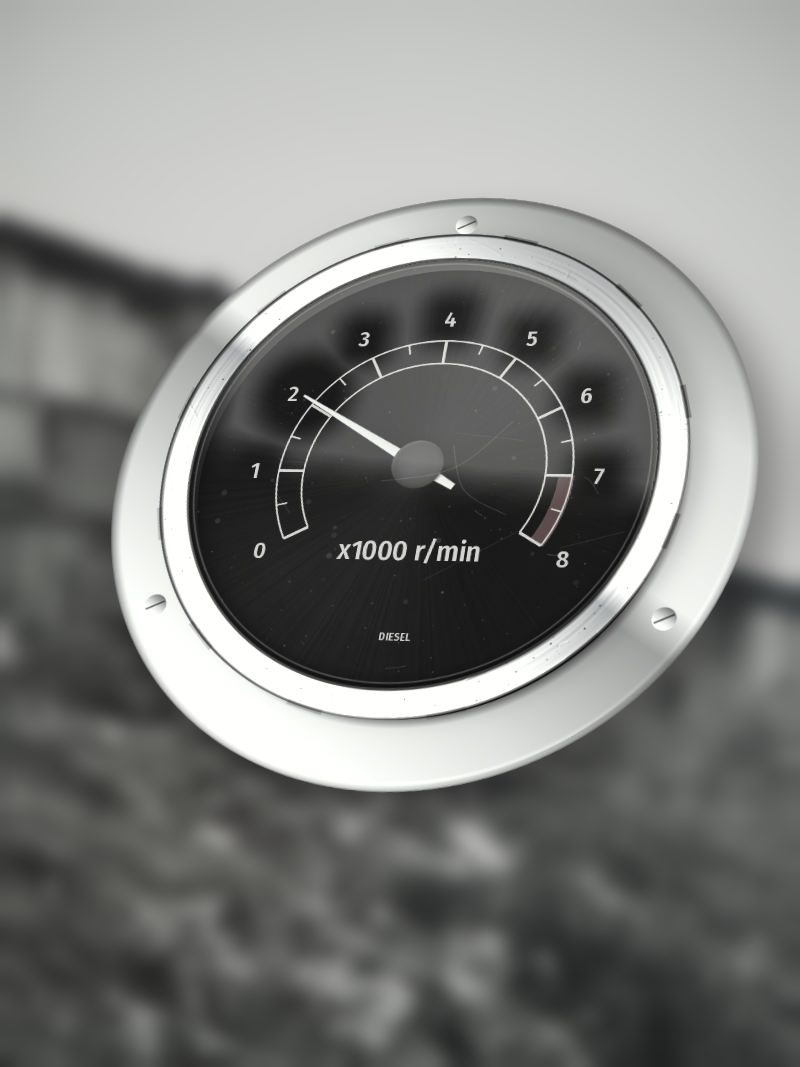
{"value": 2000, "unit": "rpm"}
